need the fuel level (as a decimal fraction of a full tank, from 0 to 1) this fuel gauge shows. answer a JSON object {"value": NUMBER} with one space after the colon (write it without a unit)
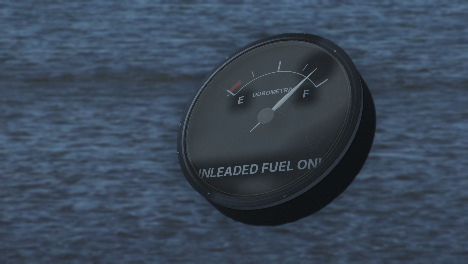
{"value": 0.875}
